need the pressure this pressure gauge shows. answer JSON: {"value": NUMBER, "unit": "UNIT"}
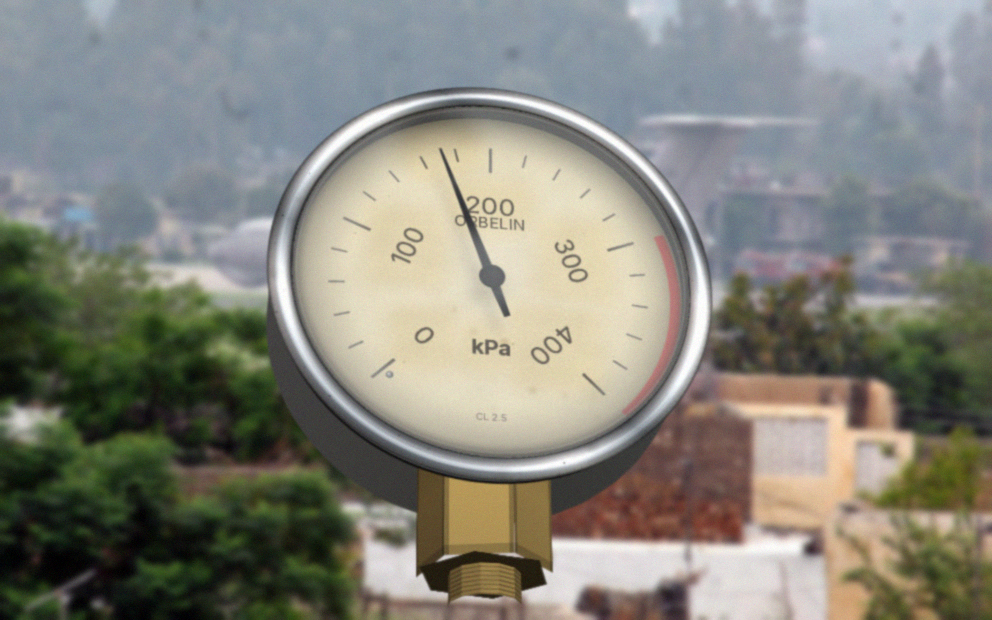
{"value": 170, "unit": "kPa"}
